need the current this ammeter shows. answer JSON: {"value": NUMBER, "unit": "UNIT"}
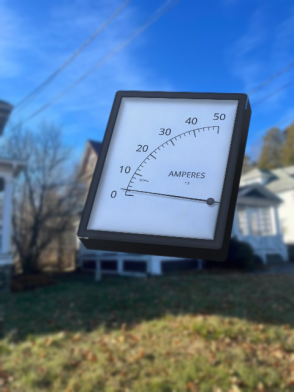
{"value": 2, "unit": "A"}
